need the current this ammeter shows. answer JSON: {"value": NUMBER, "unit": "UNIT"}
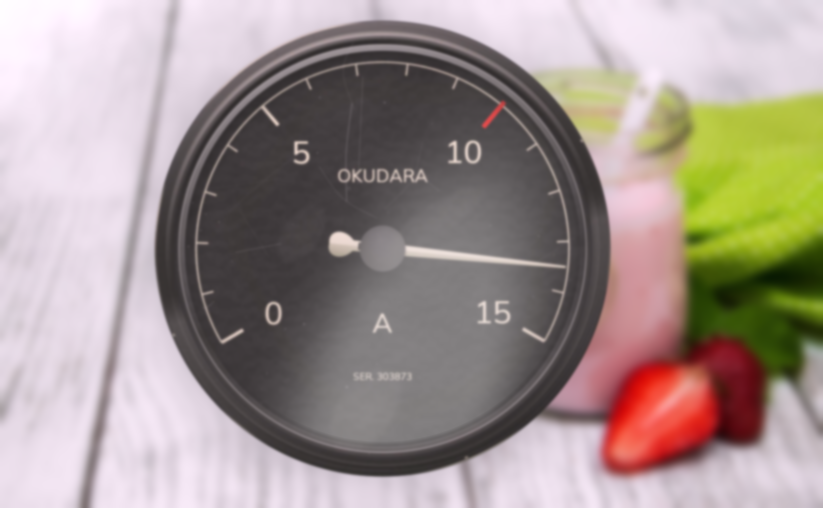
{"value": 13.5, "unit": "A"}
